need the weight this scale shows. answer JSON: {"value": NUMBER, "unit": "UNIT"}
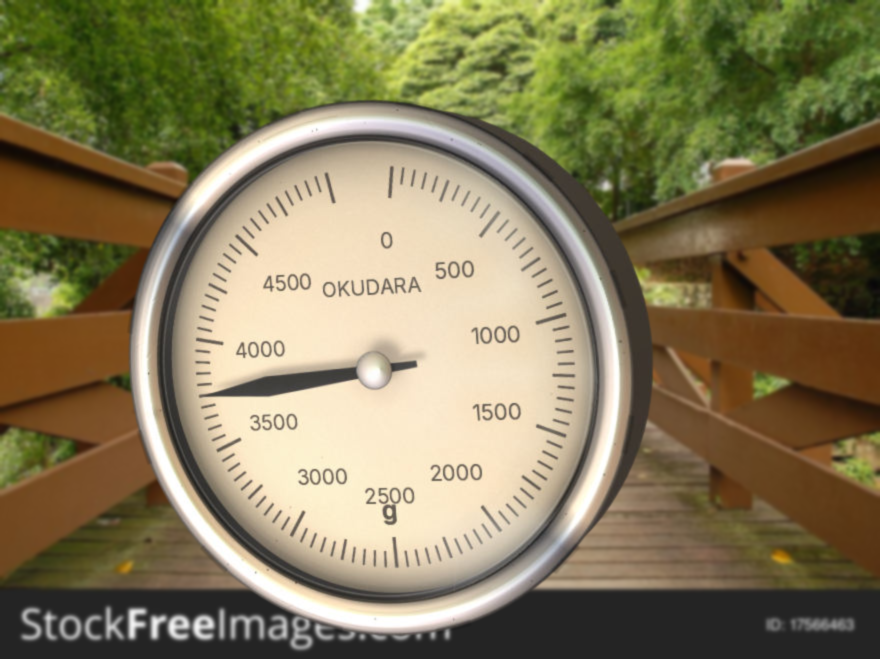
{"value": 3750, "unit": "g"}
